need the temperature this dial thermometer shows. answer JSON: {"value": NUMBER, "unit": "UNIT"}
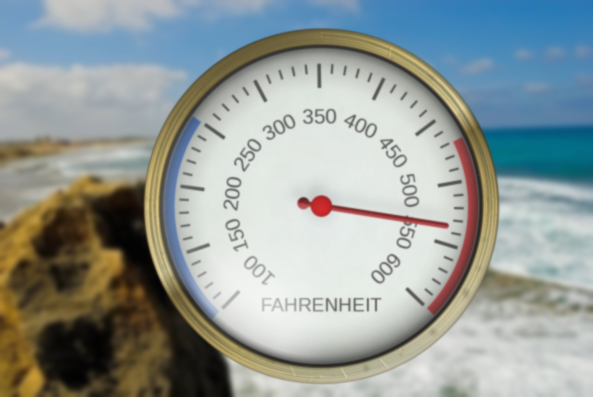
{"value": 535, "unit": "°F"}
